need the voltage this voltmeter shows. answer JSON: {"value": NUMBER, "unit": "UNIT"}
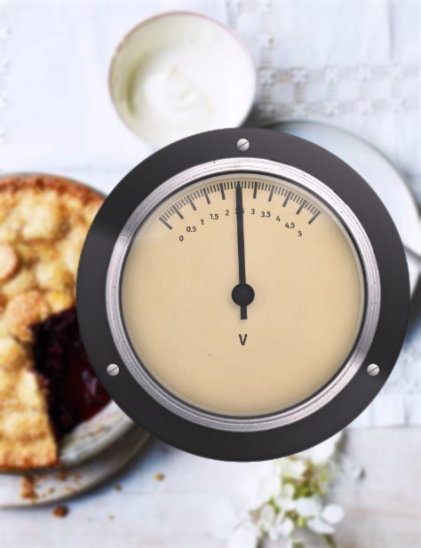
{"value": 2.5, "unit": "V"}
